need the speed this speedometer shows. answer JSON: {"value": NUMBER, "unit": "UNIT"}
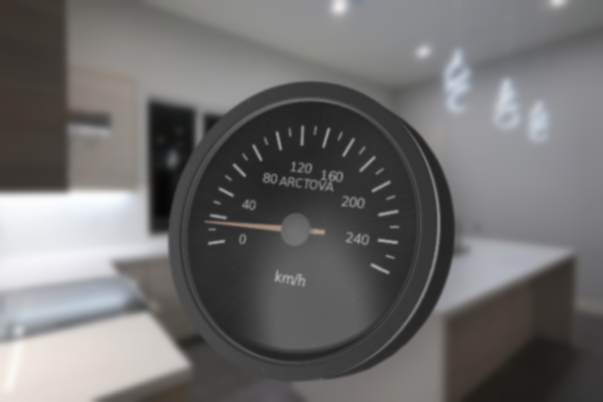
{"value": 15, "unit": "km/h"}
